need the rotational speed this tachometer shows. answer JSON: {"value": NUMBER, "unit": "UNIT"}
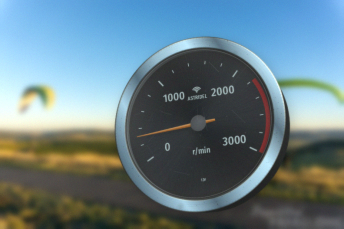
{"value": 300, "unit": "rpm"}
